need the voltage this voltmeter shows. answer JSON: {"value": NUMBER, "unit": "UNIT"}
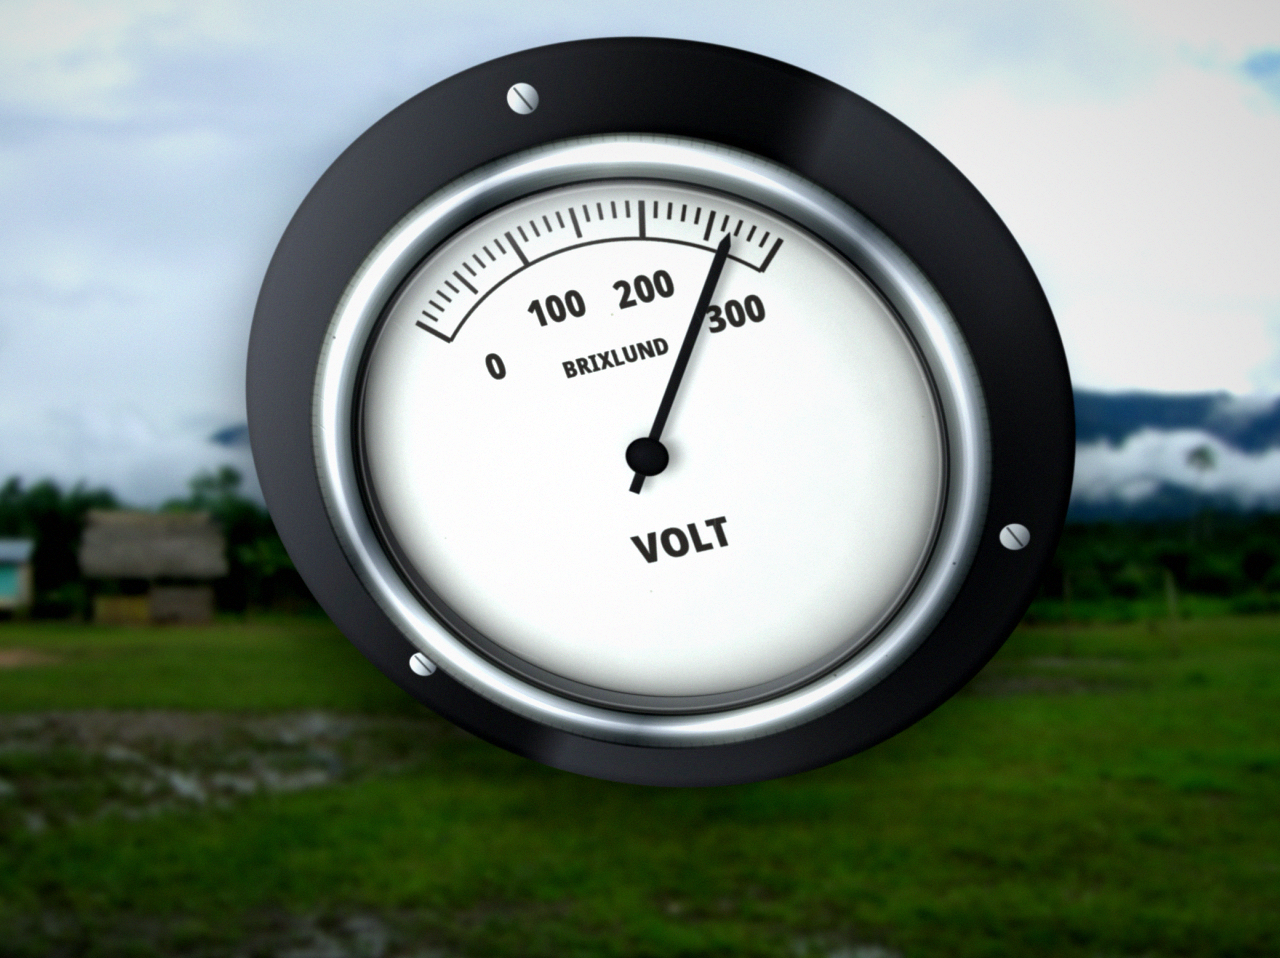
{"value": 265, "unit": "V"}
